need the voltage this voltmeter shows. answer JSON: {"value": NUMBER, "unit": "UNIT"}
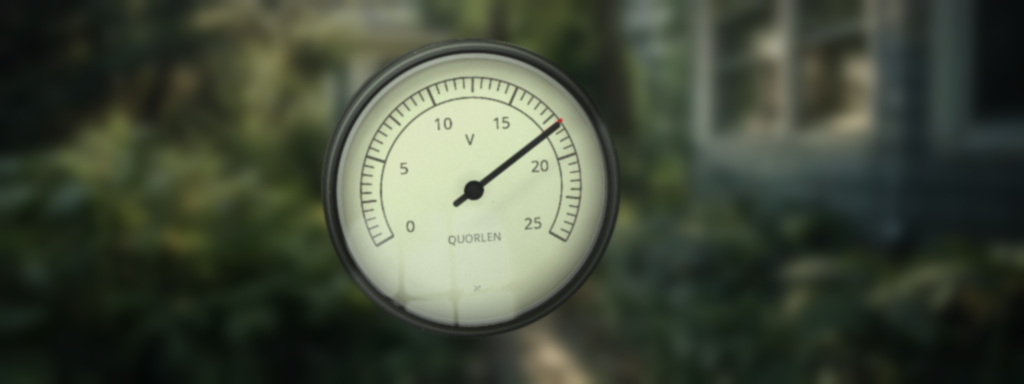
{"value": 18, "unit": "V"}
